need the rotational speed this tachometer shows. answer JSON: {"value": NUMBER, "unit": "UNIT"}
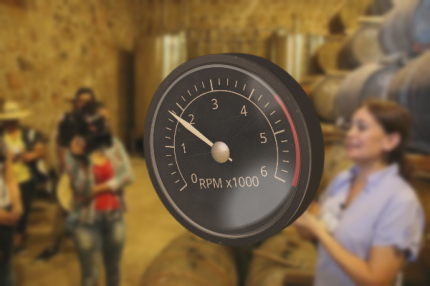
{"value": 1800, "unit": "rpm"}
